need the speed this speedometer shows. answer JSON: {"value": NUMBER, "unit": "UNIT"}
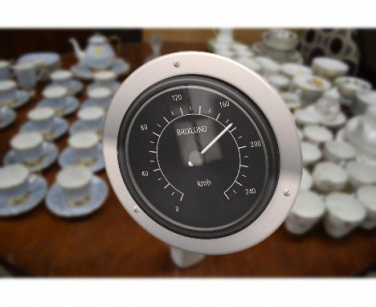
{"value": 175, "unit": "km/h"}
